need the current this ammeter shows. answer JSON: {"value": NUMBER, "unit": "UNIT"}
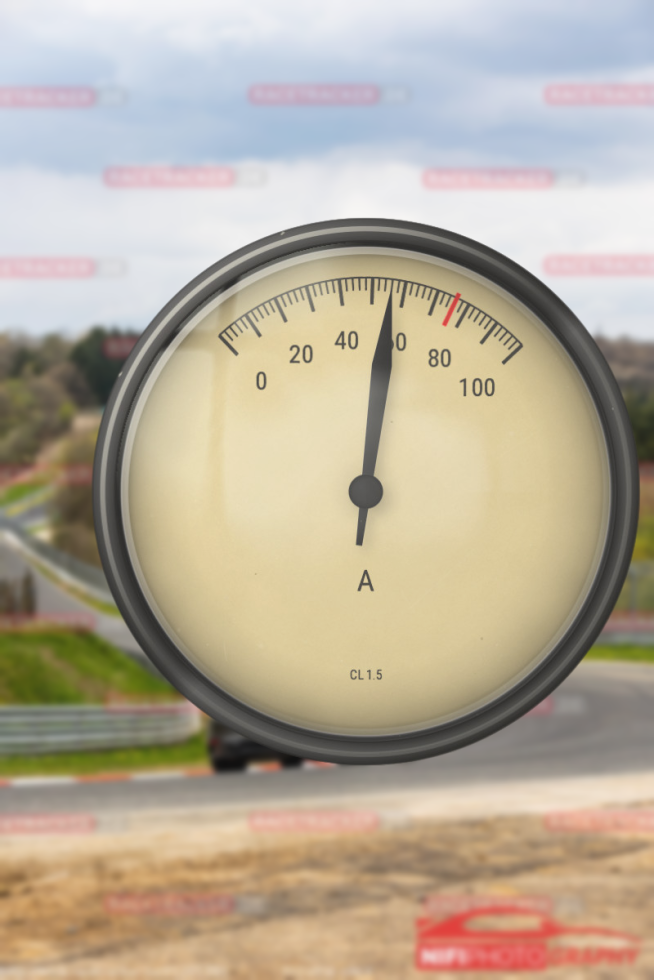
{"value": 56, "unit": "A"}
